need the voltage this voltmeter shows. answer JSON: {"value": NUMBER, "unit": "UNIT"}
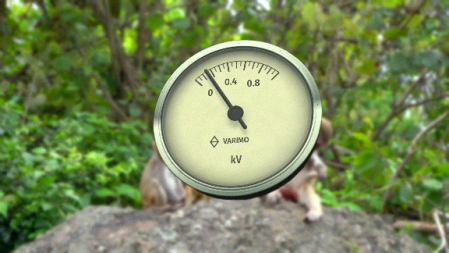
{"value": 0.15, "unit": "kV"}
